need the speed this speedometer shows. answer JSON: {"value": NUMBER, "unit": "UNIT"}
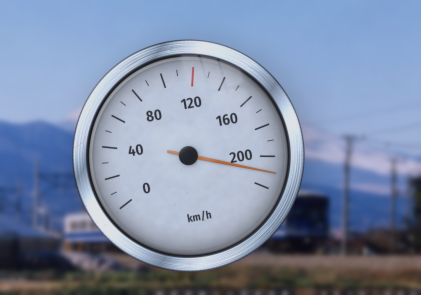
{"value": 210, "unit": "km/h"}
